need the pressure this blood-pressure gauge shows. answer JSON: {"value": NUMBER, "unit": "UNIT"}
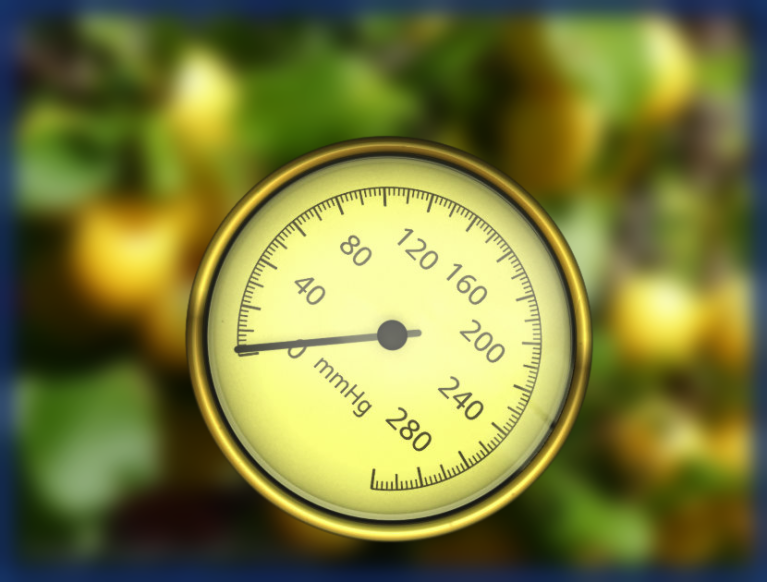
{"value": 2, "unit": "mmHg"}
